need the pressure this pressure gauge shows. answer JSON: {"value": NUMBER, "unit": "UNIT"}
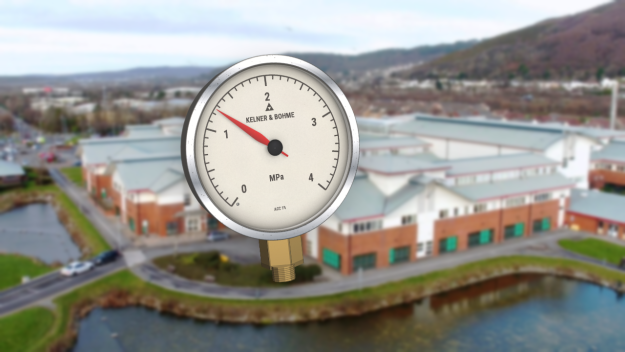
{"value": 1.25, "unit": "MPa"}
